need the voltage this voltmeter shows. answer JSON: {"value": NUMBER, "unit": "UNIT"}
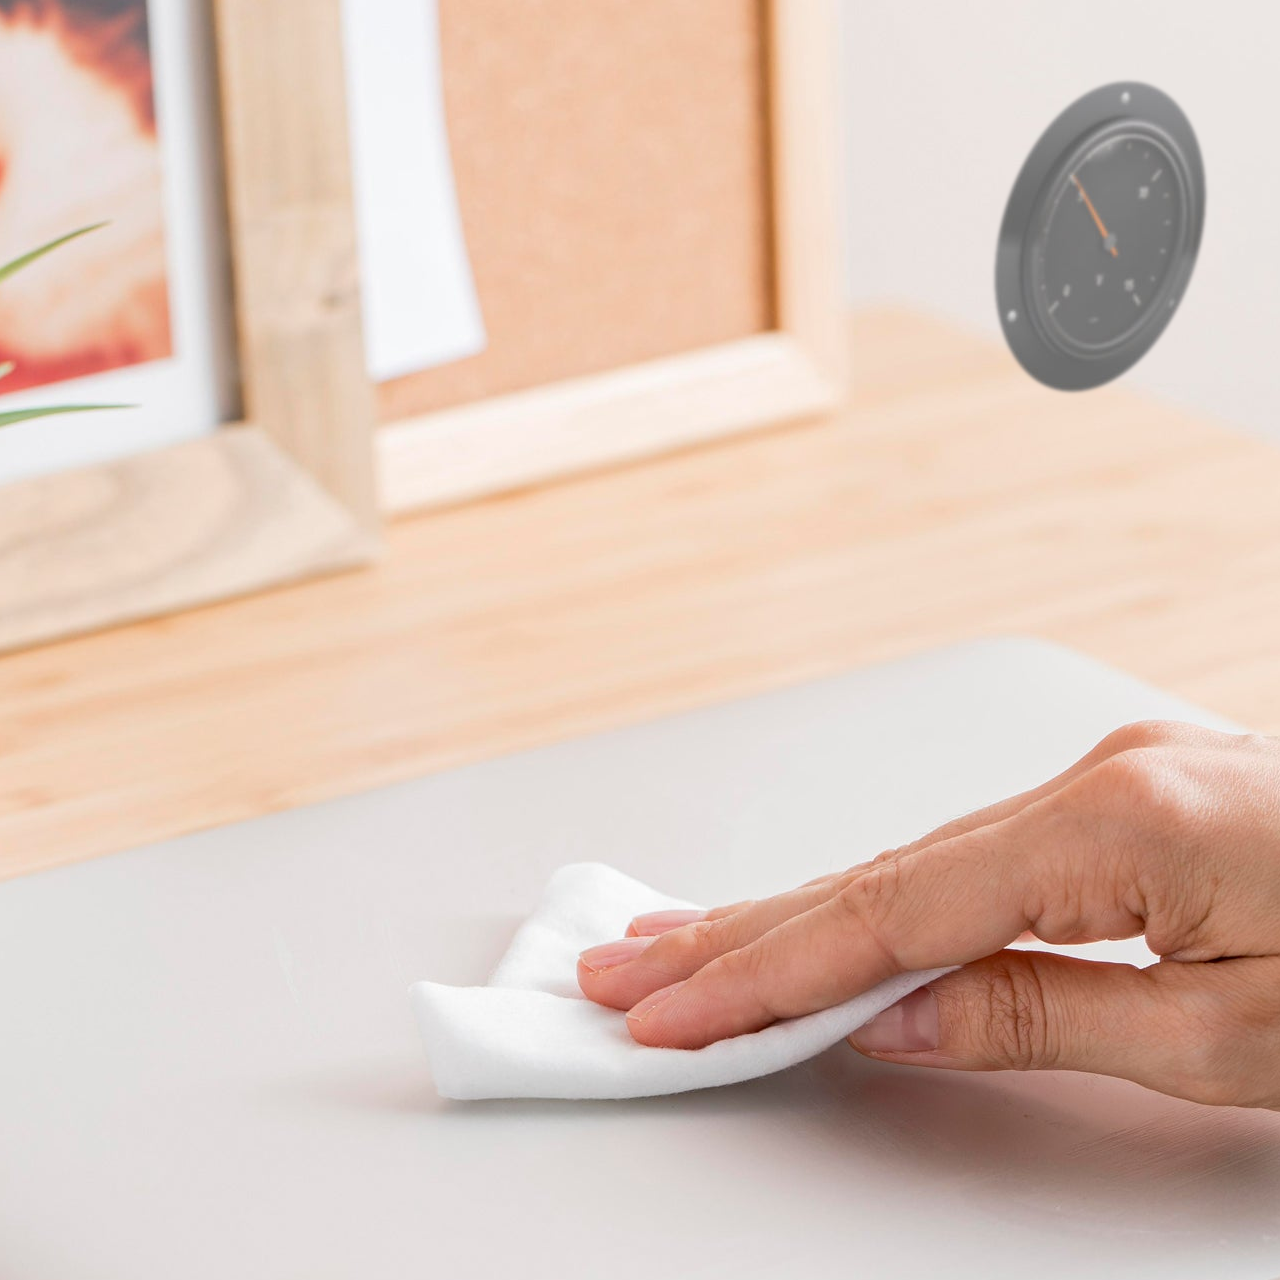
{"value": 5, "unit": "V"}
